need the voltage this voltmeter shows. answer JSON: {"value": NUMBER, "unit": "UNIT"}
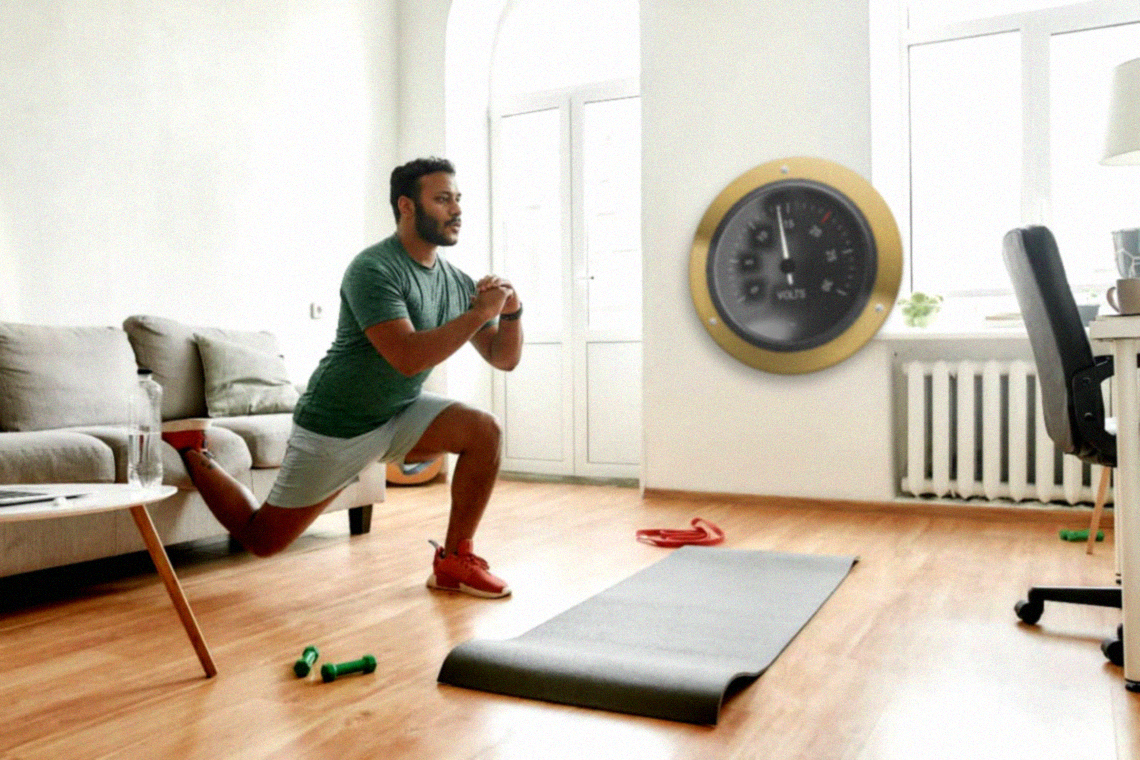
{"value": 14, "unit": "V"}
